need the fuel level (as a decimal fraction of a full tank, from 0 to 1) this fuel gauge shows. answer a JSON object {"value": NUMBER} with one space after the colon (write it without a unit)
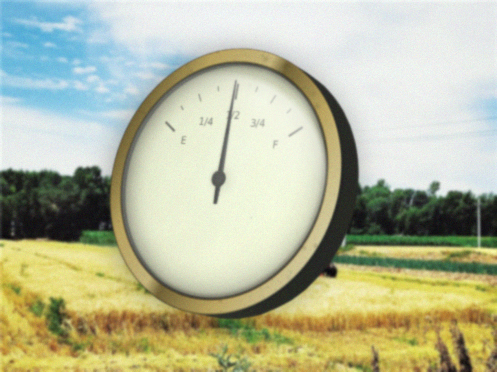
{"value": 0.5}
